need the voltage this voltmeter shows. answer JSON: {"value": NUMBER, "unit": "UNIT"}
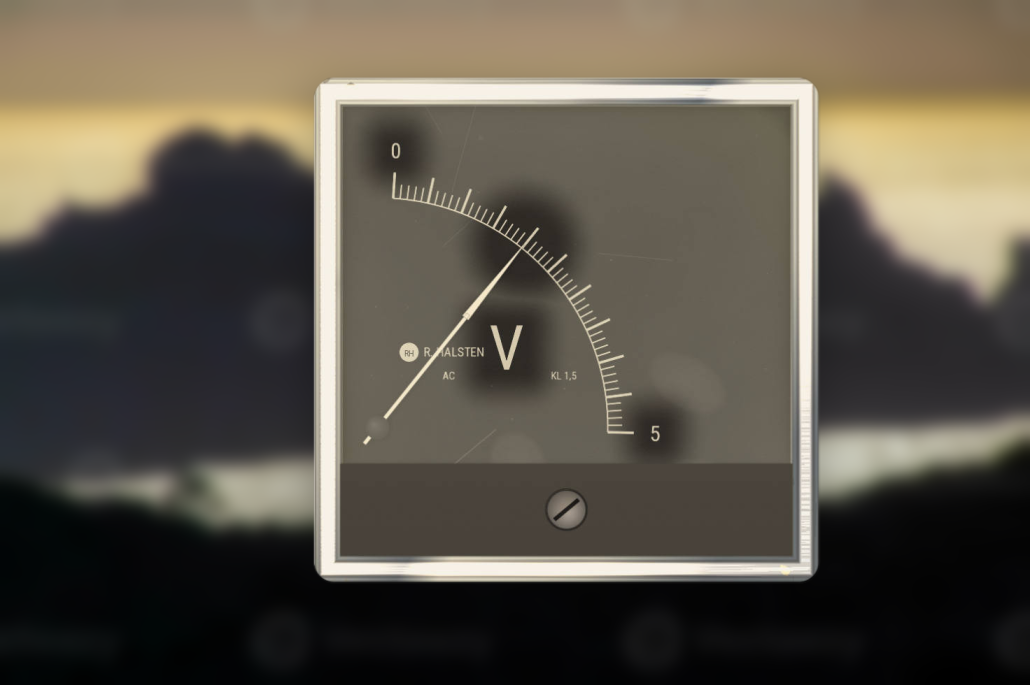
{"value": 2, "unit": "V"}
